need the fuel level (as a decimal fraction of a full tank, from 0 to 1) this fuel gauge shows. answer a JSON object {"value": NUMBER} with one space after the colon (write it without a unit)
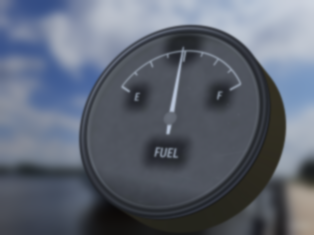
{"value": 0.5}
